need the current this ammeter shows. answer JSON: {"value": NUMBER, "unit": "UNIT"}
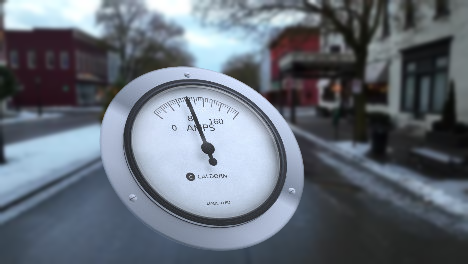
{"value": 80, "unit": "A"}
